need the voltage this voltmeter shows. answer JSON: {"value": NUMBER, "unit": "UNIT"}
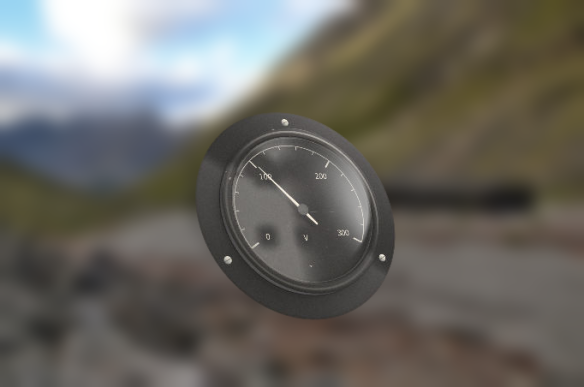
{"value": 100, "unit": "V"}
